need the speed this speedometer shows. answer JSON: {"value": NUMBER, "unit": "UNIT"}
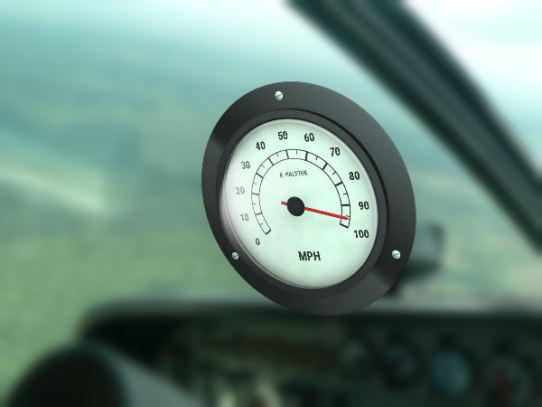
{"value": 95, "unit": "mph"}
